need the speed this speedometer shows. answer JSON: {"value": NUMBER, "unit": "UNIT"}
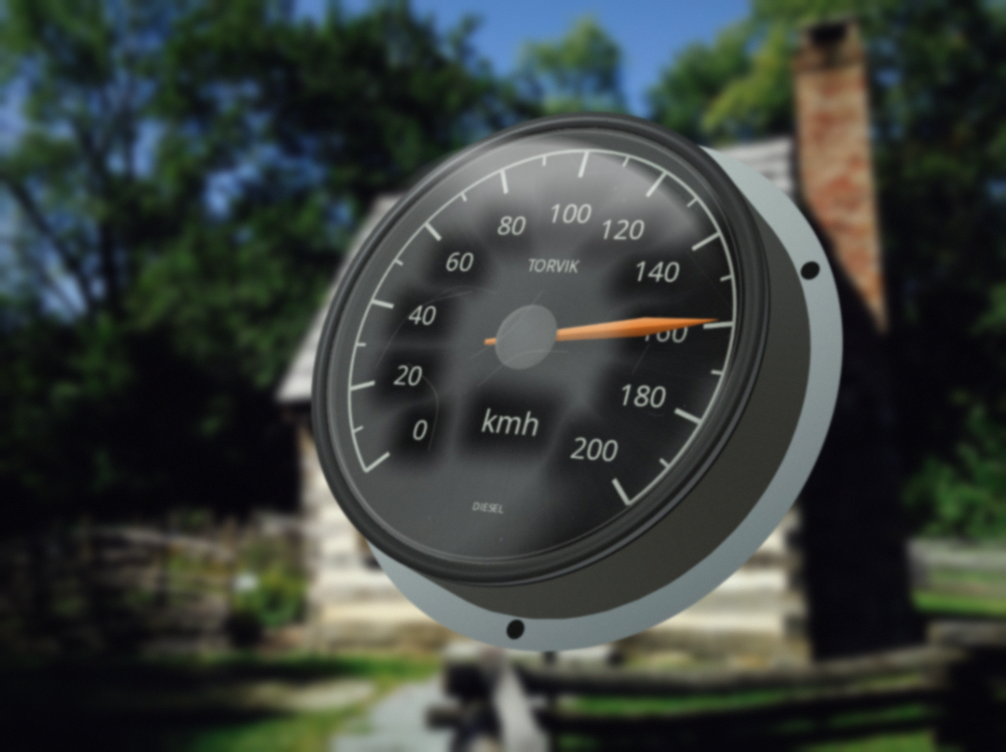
{"value": 160, "unit": "km/h"}
